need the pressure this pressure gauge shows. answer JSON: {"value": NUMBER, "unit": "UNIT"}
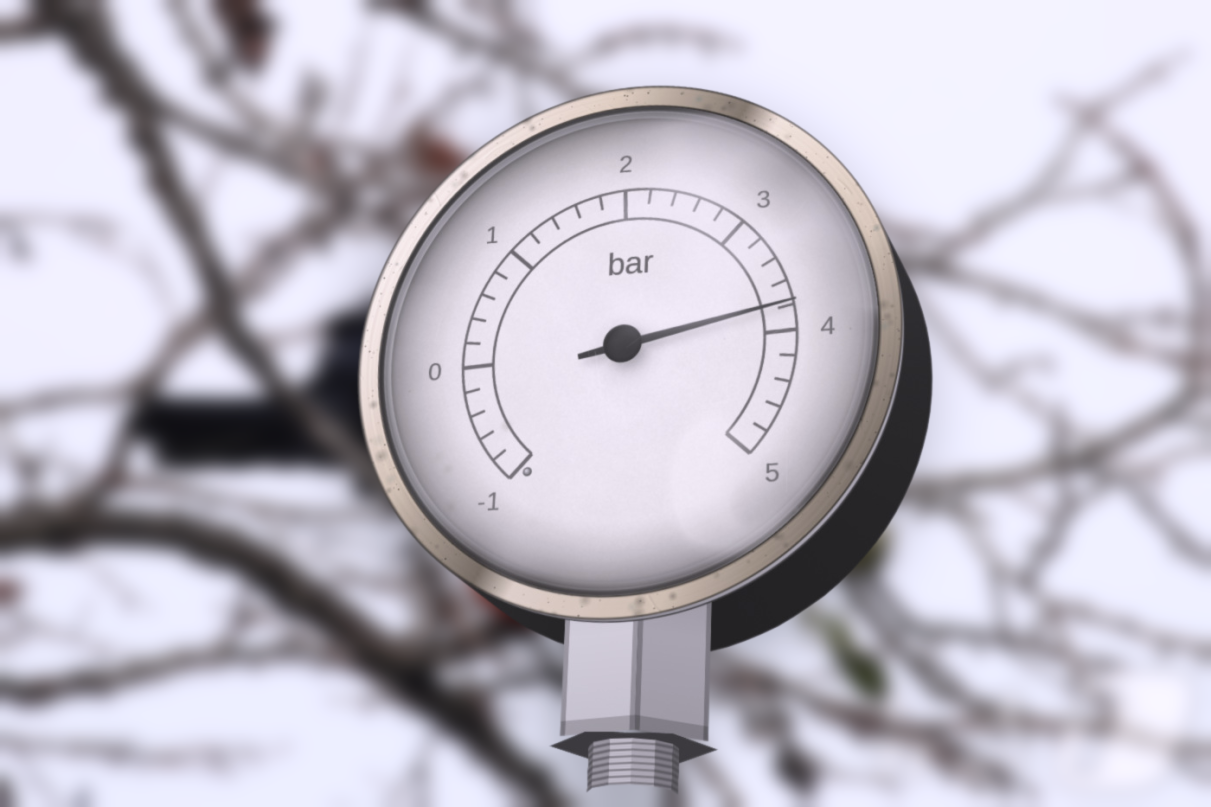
{"value": 3.8, "unit": "bar"}
